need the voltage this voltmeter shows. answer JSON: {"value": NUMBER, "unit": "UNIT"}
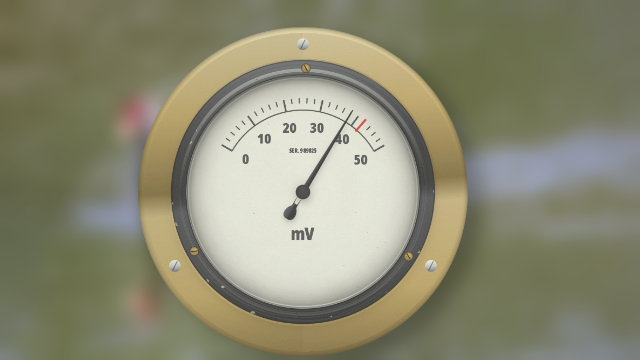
{"value": 38, "unit": "mV"}
